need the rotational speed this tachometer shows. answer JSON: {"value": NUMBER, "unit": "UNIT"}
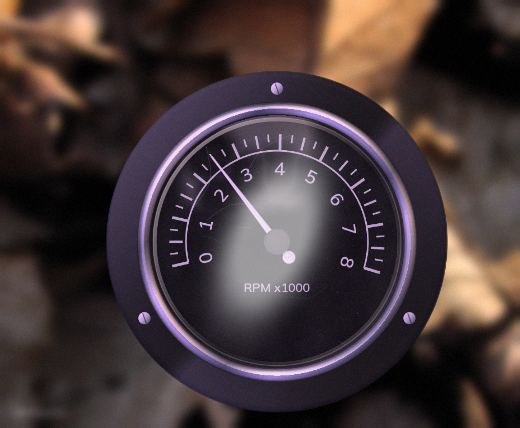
{"value": 2500, "unit": "rpm"}
